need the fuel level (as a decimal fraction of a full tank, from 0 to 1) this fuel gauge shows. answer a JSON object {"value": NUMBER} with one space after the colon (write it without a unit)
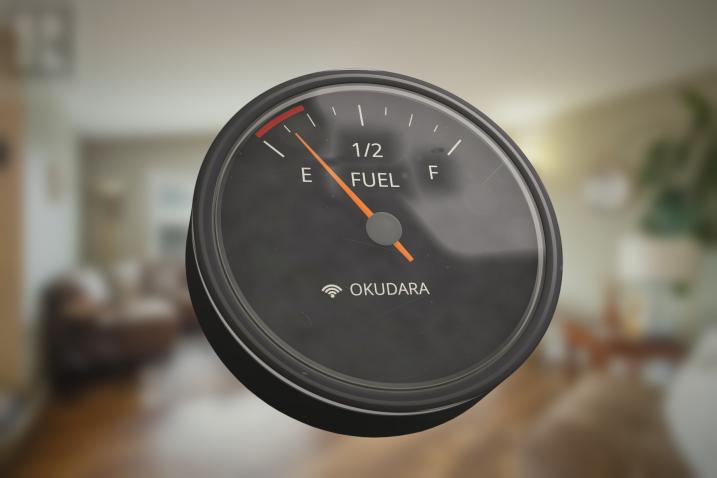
{"value": 0.125}
